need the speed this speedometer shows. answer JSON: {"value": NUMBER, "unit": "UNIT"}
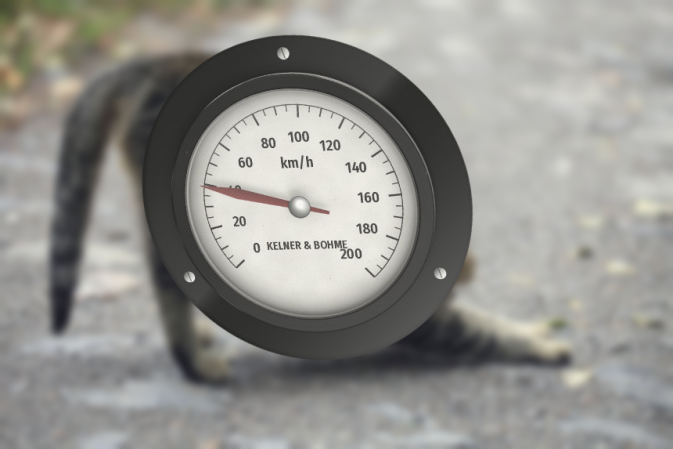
{"value": 40, "unit": "km/h"}
